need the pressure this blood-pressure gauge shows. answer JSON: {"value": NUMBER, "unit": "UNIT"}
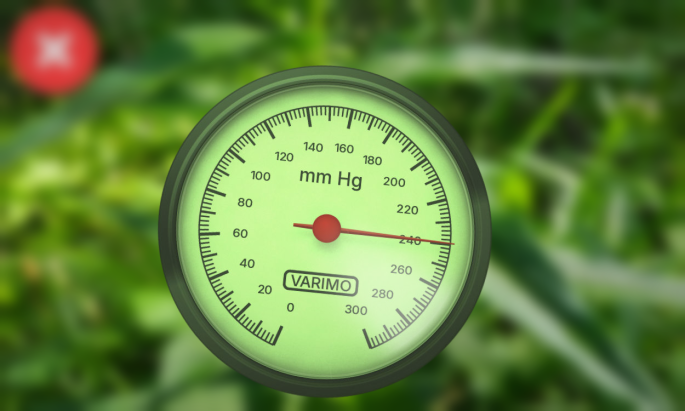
{"value": 240, "unit": "mmHg"}
